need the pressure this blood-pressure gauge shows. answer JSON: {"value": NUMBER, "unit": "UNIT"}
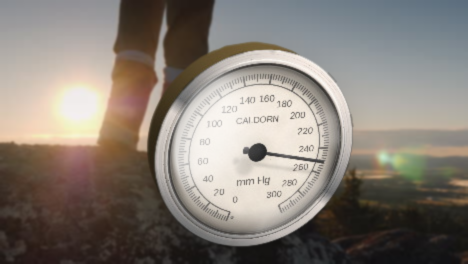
{"value": 250, "unit": "mmHg"}
